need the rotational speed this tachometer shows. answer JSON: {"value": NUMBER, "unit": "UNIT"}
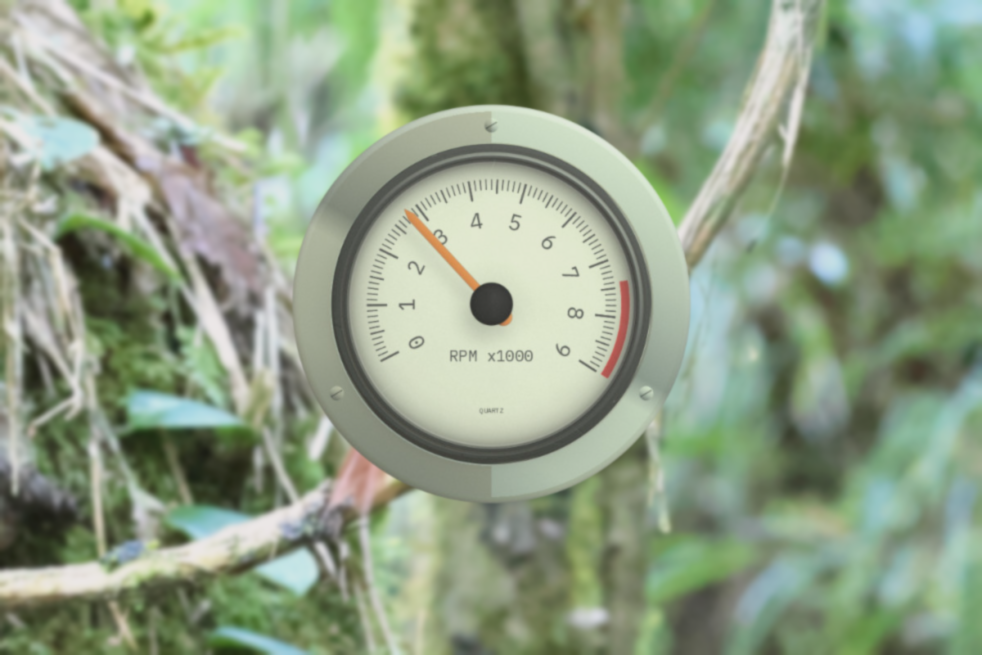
{"value": 2800, "unit": "rpm"}
